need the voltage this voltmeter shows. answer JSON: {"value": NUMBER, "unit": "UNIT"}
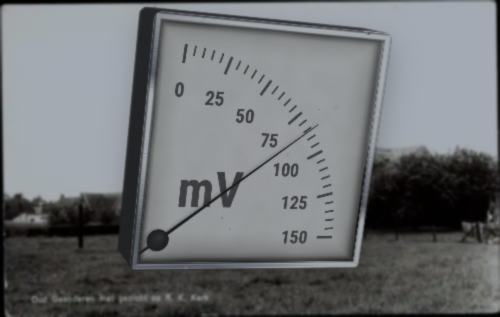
{"value": 85, "unit": "mV"}
